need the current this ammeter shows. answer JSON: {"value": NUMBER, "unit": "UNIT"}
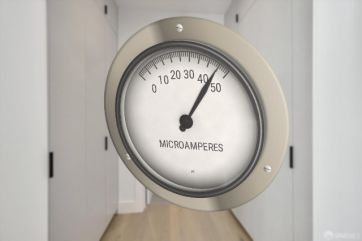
{"value": 45, "unit": "µA"}
